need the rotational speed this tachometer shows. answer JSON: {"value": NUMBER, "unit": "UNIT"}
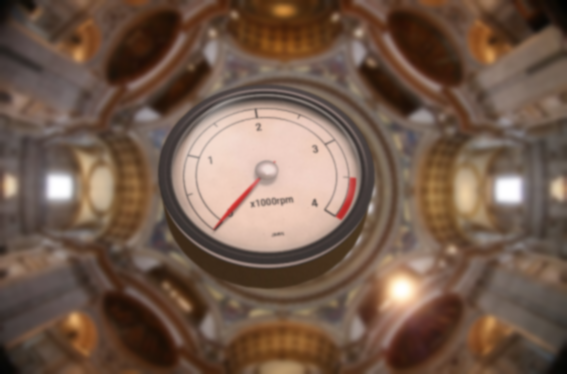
{"value": 0, "unit": "rpm"}
